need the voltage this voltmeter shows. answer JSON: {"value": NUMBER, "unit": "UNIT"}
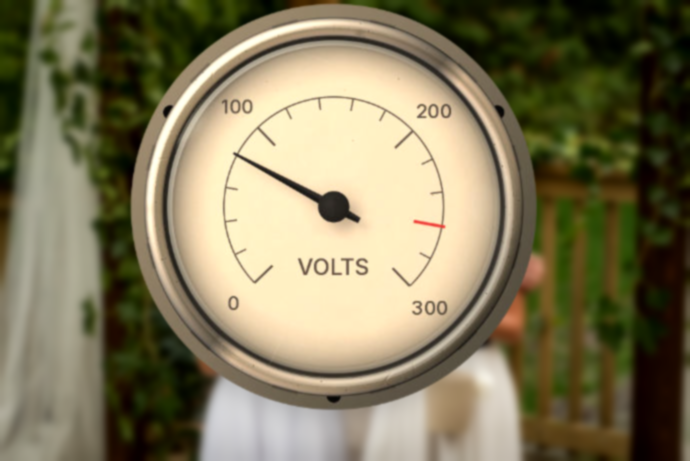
{"value": 80, "unit": "V"}
